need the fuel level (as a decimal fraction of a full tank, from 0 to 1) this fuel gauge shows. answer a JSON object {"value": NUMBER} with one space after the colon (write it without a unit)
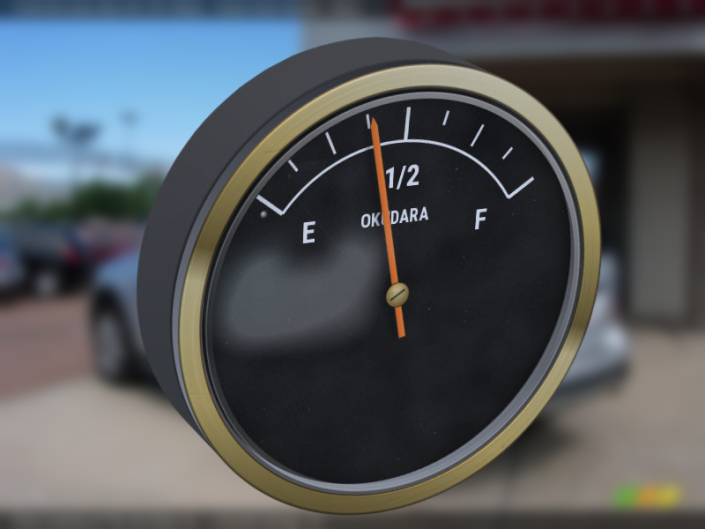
{"value": 0.375}
